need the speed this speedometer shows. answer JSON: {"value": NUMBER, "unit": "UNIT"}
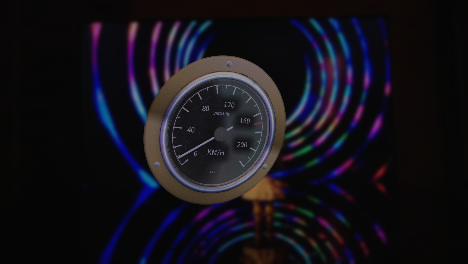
{"value": 10, "unit": "km/h"}
